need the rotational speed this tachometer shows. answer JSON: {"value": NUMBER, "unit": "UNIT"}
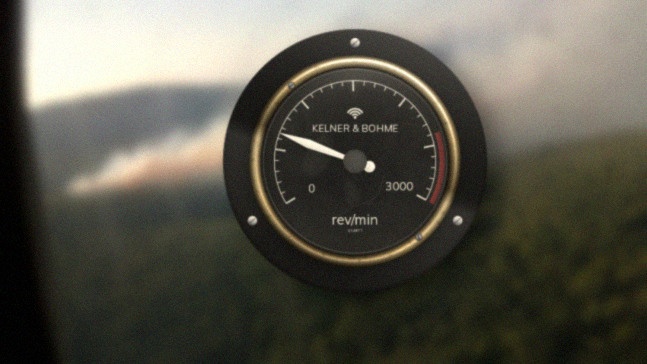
{"value": 650, "unit": "rpm"}
